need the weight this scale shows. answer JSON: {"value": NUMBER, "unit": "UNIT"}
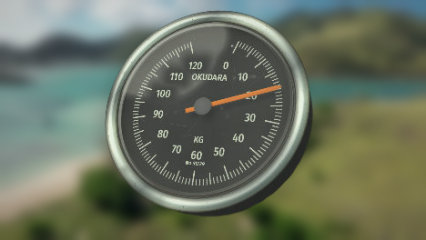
{"value": 20, "unit": "kg"}
